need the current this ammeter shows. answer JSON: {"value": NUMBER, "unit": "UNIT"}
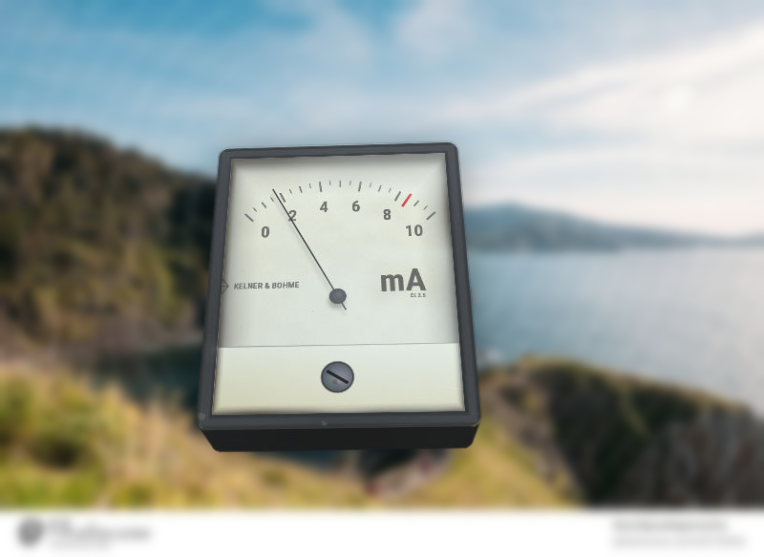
{"value": 1.75, "unit": "mA"}
